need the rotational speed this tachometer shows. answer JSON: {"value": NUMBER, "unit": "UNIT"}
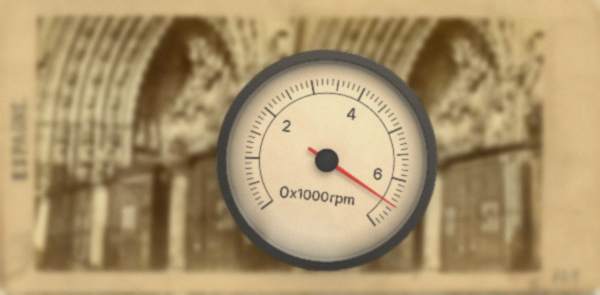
{"value": 6500, "unit": "rpm"}
